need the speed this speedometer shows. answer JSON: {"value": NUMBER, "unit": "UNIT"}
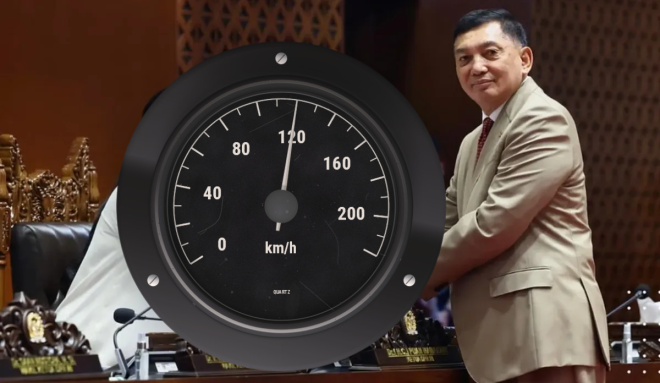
{"value": 120, "unit": "km/h"}
